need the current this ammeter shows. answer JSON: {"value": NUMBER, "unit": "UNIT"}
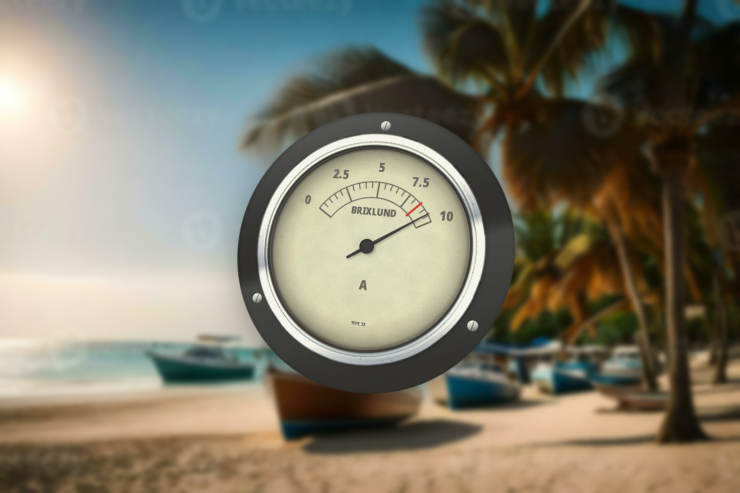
{"value": 9.5, "unit": "A"}
